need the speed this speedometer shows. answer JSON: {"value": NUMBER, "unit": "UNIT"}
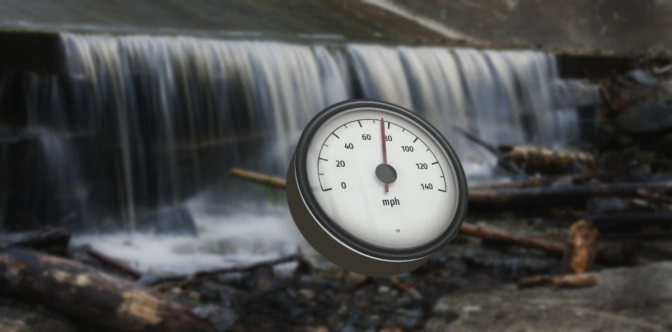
{"value": 75, "unit": "mph"}
